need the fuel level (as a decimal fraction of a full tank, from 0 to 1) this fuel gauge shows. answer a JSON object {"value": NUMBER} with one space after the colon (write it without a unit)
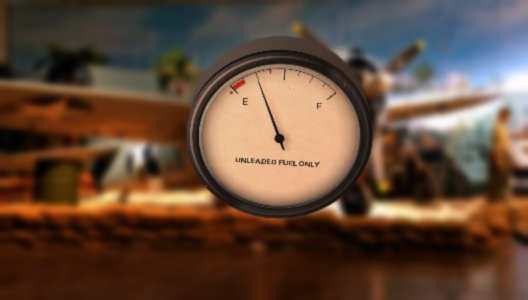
{"value": 0.25}
